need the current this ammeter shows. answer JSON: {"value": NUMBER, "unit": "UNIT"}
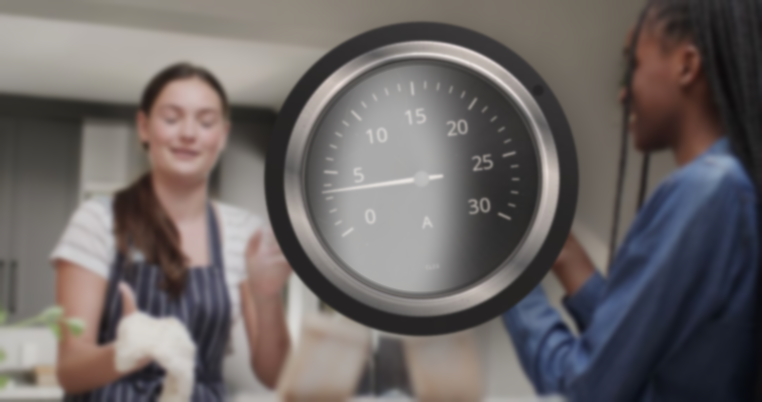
{"value": 3.5, "unit": "A"}
